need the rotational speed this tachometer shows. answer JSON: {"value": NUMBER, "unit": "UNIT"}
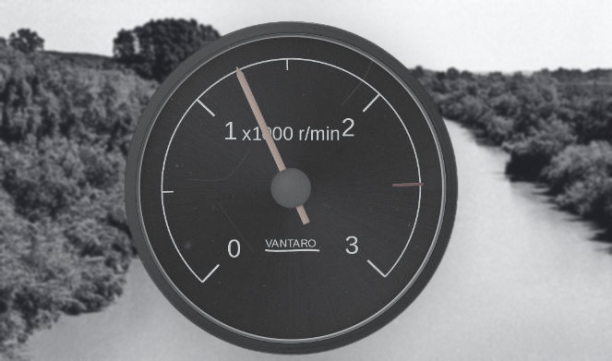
{"value": 1250, "unit": "rpm"}
